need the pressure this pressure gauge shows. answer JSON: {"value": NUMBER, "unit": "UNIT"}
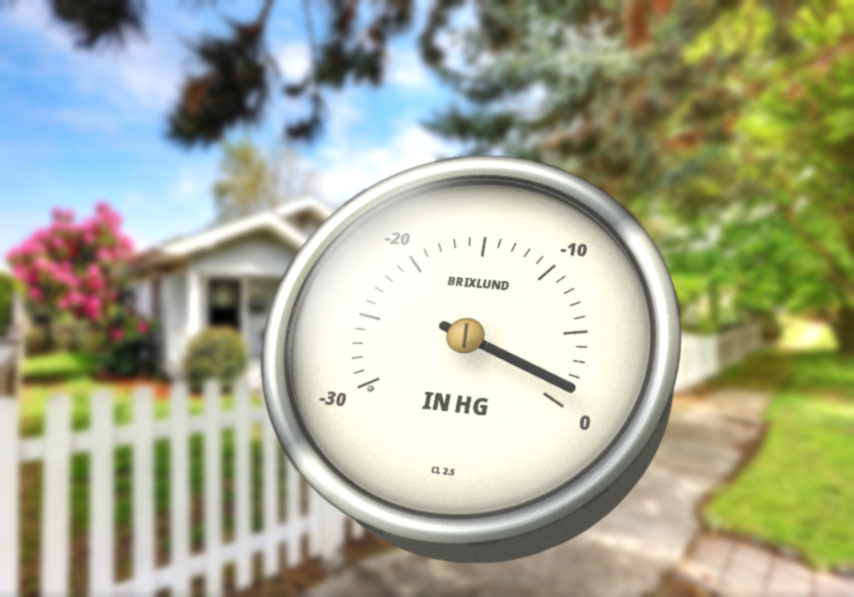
{"value": -1, "unit": "inHg"}
